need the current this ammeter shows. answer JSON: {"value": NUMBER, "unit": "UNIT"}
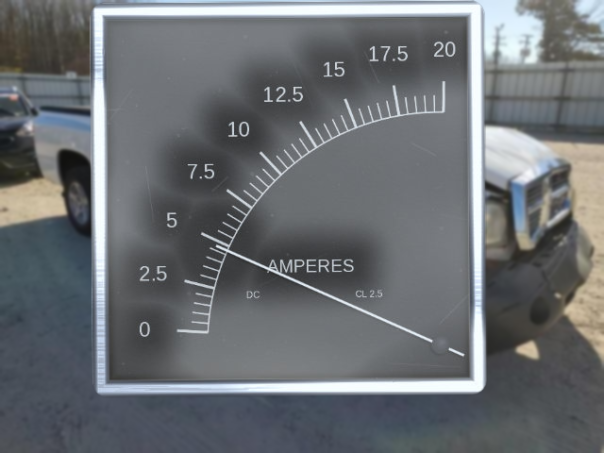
{"value": 4.75, "unit": "A"}
